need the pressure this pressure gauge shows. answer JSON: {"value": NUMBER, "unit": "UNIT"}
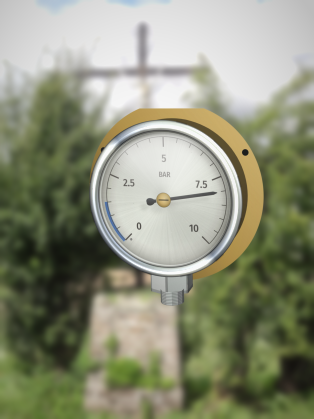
{"value": 8, "unit": "bar"}
